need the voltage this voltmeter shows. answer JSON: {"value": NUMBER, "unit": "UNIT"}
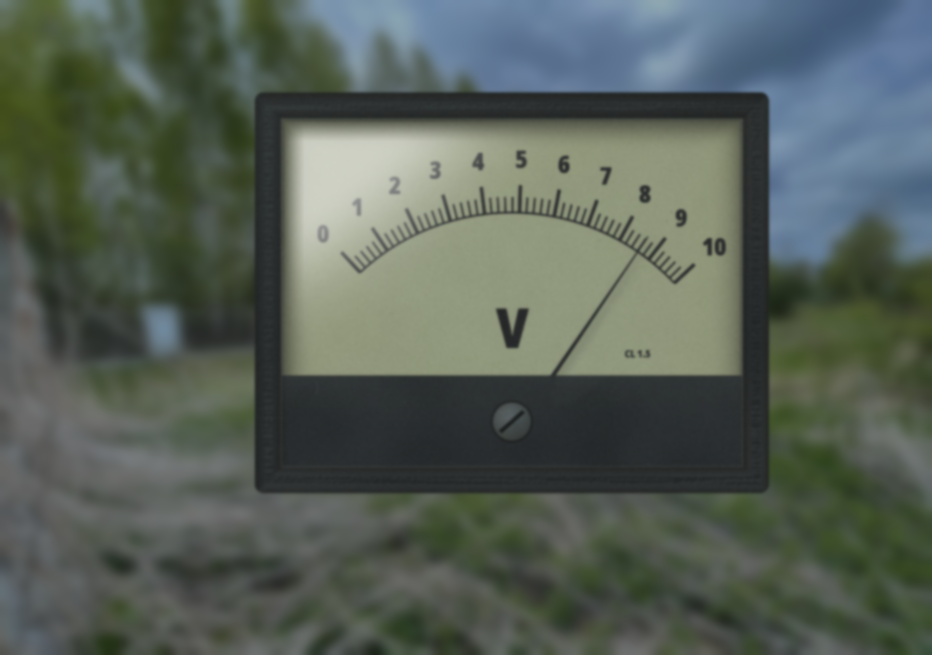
{"value": 8.6, "unit": "V"}
